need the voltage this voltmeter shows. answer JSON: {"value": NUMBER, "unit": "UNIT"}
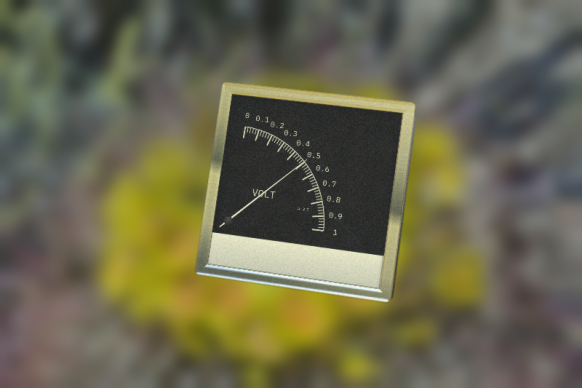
{"value": 0.5, "unit": "V"}
